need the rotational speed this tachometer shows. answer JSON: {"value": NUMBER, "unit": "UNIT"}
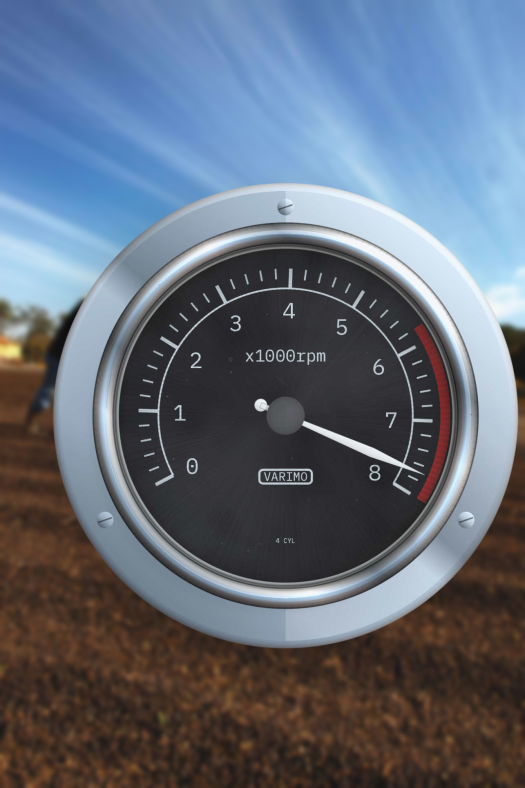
{"value": 7700, "unit": "rpm"}
